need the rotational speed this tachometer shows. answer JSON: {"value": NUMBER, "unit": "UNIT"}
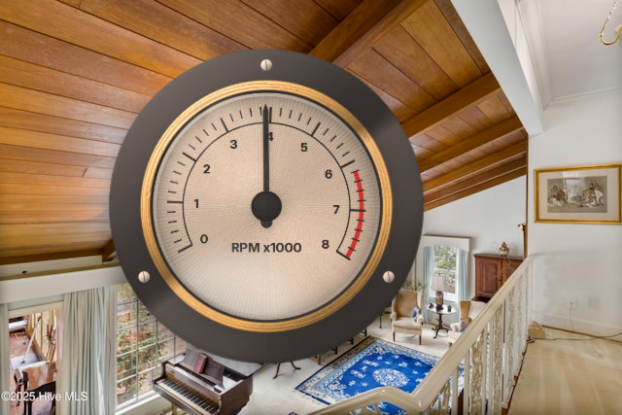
{"value": 3900, "unit": "rpm"}
